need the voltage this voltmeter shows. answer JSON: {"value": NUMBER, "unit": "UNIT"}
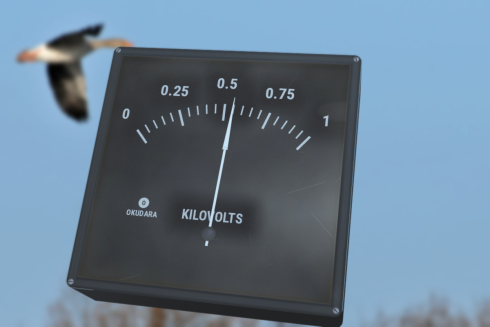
{"value": 0.55, "unit": "kV"}
